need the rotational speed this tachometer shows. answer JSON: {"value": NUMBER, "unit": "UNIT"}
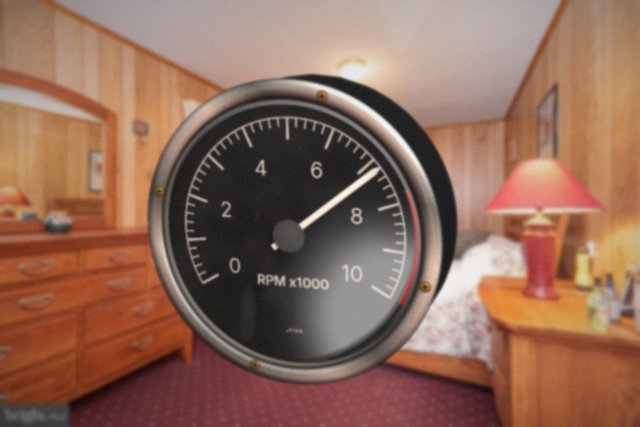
{"value": 7200, "unit": "rpm"}
